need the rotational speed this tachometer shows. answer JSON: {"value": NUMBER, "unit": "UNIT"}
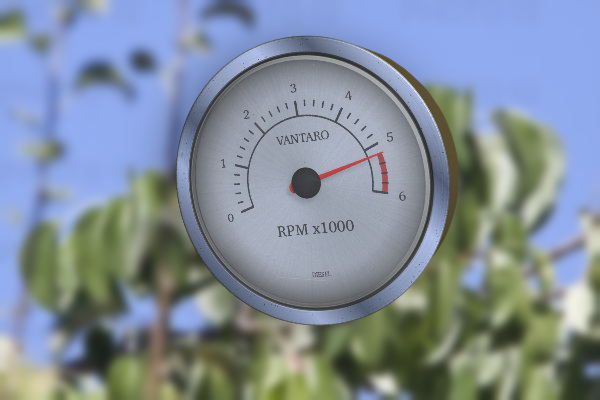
{"value": 5200, "unit": "rpm"}
